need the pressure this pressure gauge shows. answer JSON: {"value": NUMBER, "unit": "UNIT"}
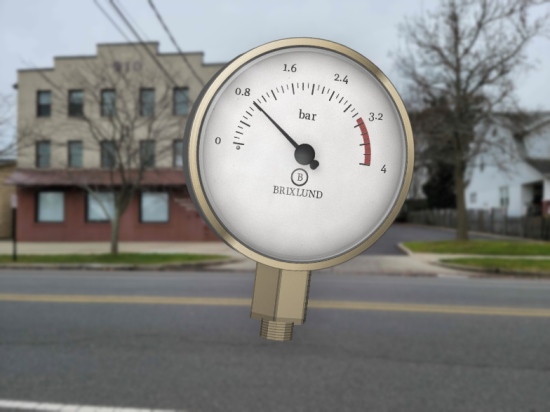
{"value": 0.8, "unit": "bar"}
